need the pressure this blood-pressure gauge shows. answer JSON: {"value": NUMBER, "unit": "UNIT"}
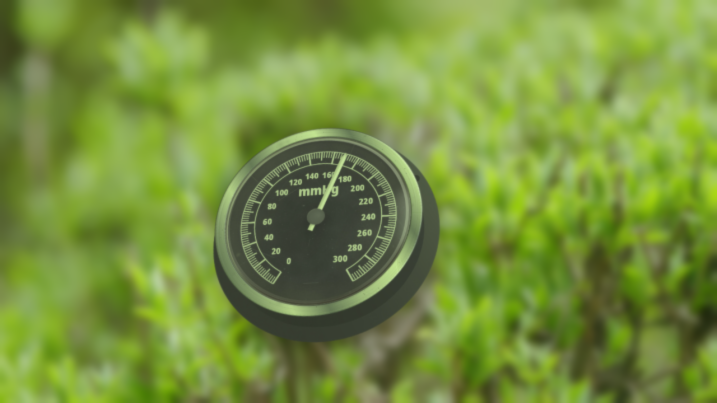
{"value": 170, "unit": "mmHg"}
